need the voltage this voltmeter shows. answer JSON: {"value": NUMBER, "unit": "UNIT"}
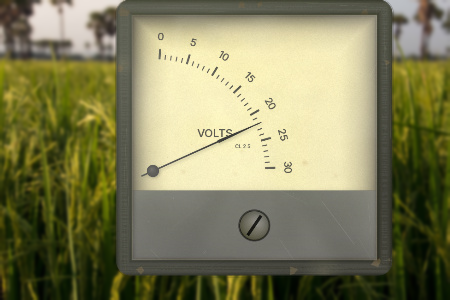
{"value": 22, "unit": "V"}
